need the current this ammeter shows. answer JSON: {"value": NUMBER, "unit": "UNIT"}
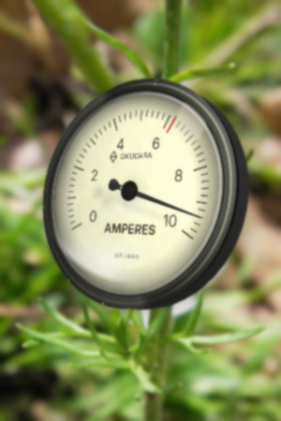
{"value": 9.4, "unit": "A"}
